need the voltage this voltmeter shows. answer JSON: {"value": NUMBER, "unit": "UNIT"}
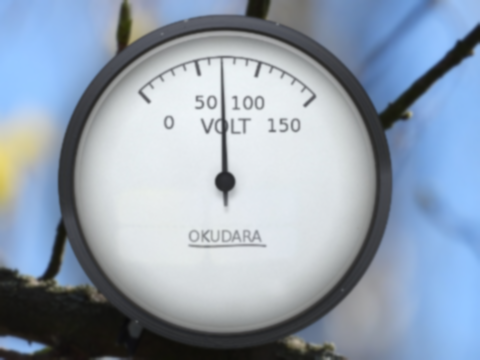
{"value": 70, "unit": "V"}
